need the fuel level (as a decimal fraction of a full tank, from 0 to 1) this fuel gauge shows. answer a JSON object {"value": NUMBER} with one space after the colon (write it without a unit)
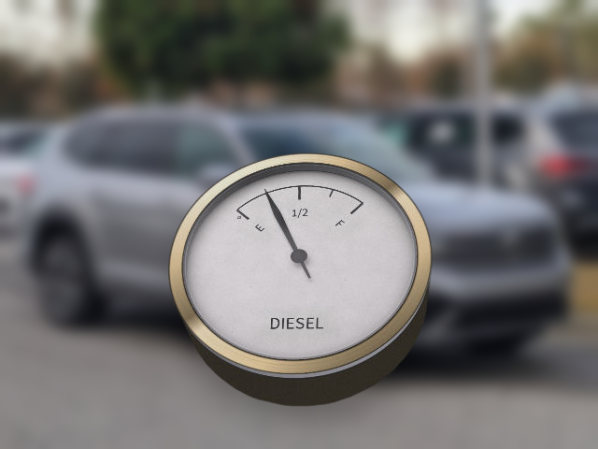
{"value": 0.25}
